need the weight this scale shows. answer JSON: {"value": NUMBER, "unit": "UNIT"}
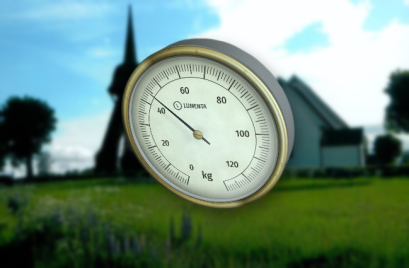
{"value": 45, "unit": "kg"}
